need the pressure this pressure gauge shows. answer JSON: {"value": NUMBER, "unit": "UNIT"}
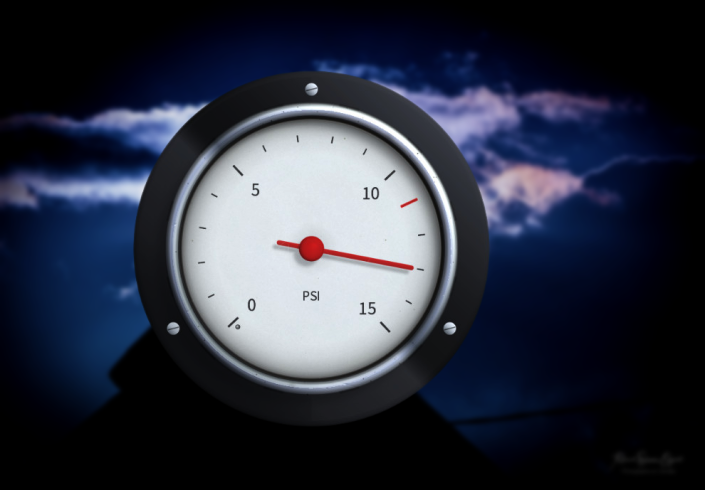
{"value": 13, "unit": "psi"}
